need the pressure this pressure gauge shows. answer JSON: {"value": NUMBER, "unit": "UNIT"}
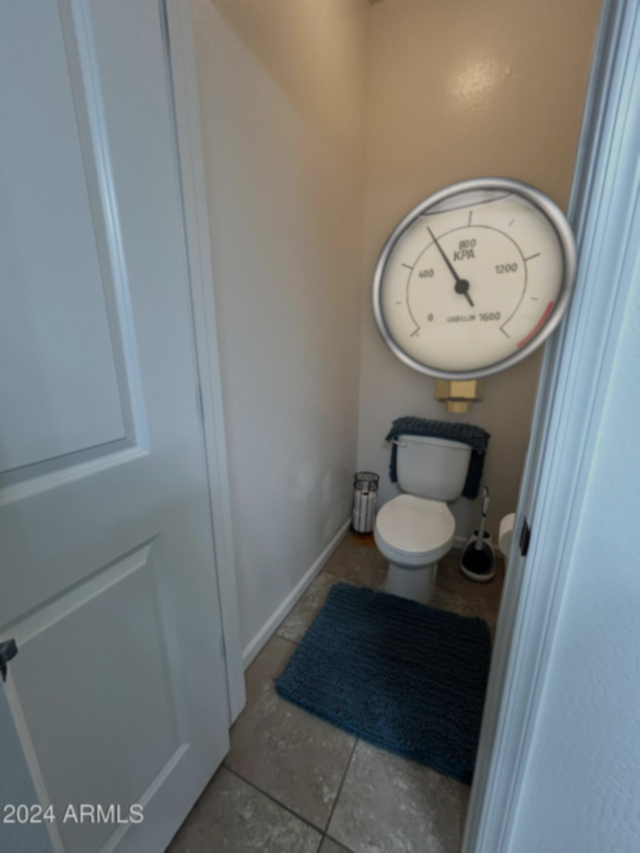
{"value": 600, "unit": "kPa"}
